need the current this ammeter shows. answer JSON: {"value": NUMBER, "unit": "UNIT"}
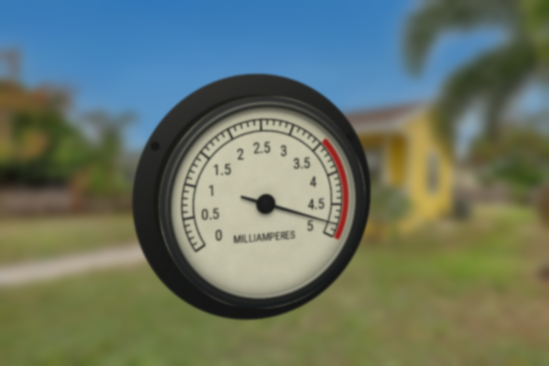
{"value": 4.8, "unit": "mA"}
